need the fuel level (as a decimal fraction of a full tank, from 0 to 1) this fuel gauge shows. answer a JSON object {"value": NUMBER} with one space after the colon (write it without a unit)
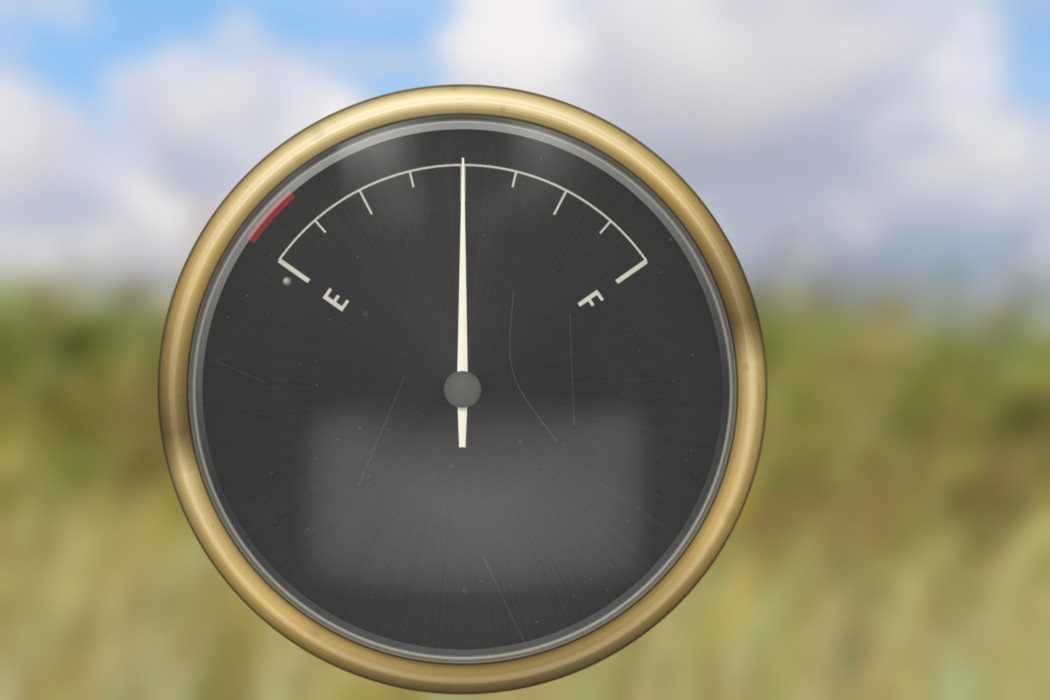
{"value": 0.5}
